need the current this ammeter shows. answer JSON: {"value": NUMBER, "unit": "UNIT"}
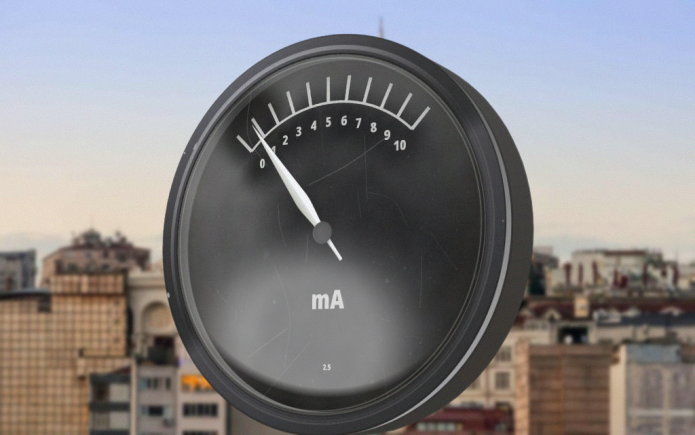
{"value": 1, "unit": "mA"}
